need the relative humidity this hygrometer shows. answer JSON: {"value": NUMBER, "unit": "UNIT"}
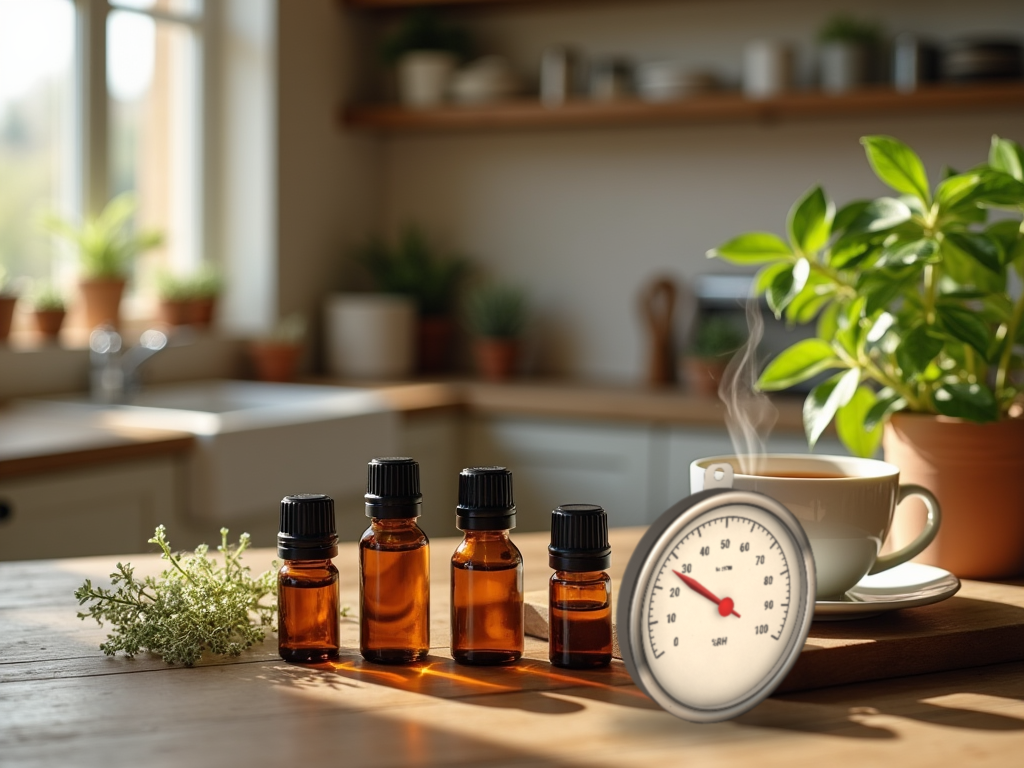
{"value": 26, "unit": "%"}
